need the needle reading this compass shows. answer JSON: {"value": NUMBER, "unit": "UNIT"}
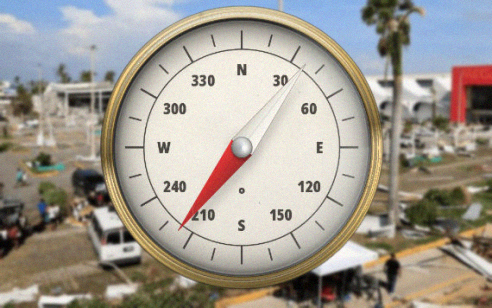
{"value": 217.5, "unit": "°"}
